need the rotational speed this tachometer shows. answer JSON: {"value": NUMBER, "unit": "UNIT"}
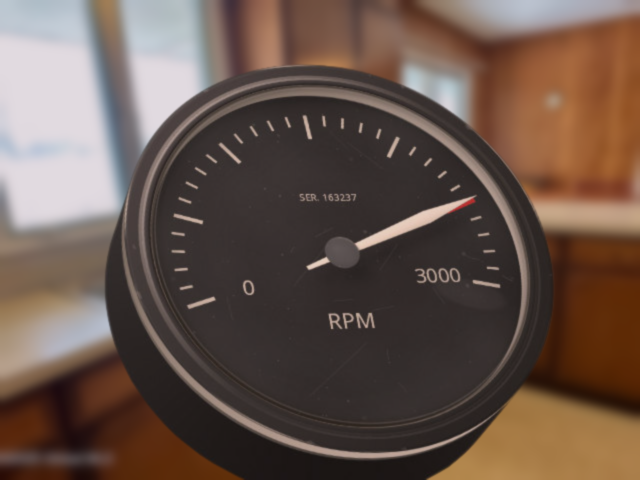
{"value": 2500, "unit": "rpm"}
